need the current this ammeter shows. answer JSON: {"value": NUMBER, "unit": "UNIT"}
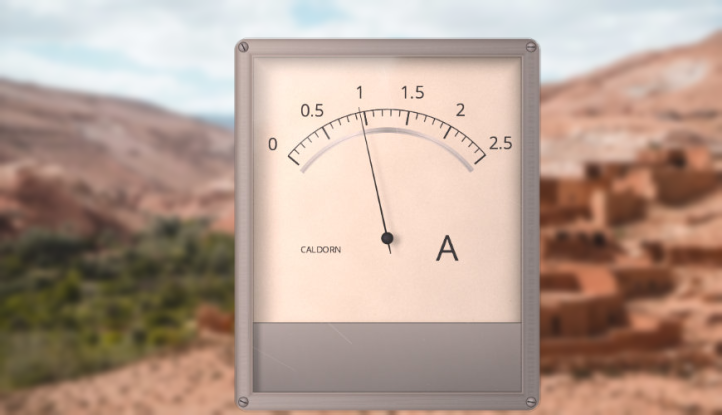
{"value": 0.95, "unit": "A"}
